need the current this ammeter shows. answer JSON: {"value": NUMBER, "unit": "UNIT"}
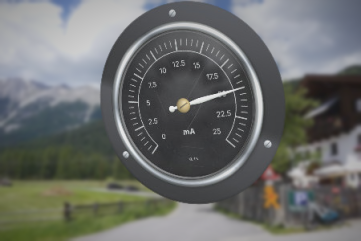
{"value": 20, "unit": "mA"}
